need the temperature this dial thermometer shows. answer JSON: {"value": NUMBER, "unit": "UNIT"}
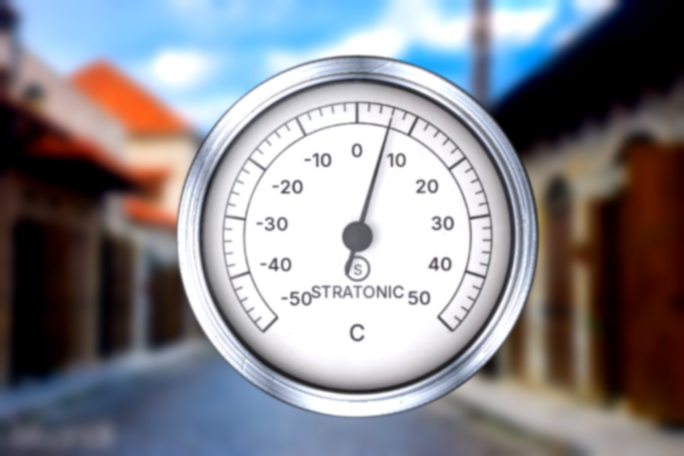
{"value": 6, "unit": "°C"}
